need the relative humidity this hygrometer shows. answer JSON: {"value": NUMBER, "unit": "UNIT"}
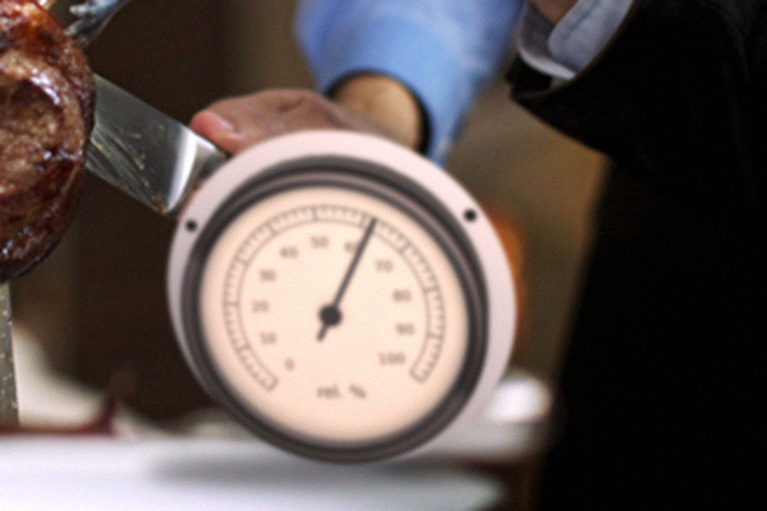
{"value": 62, "unit": "%"}
